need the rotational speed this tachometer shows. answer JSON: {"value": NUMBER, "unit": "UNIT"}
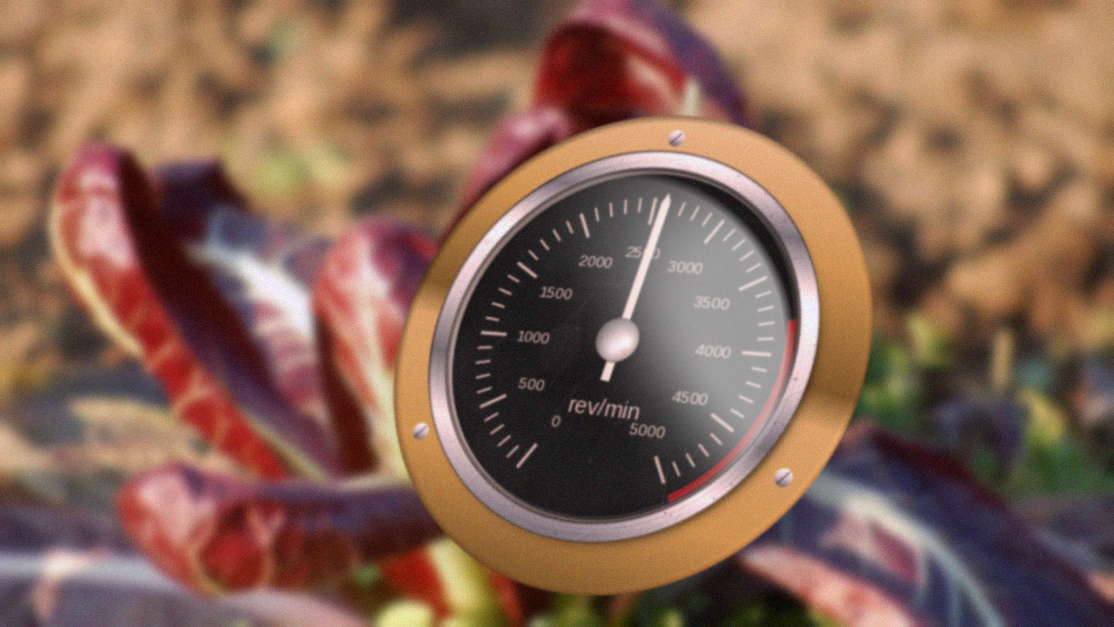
{"value": 2600, "unit": "rpm"}
